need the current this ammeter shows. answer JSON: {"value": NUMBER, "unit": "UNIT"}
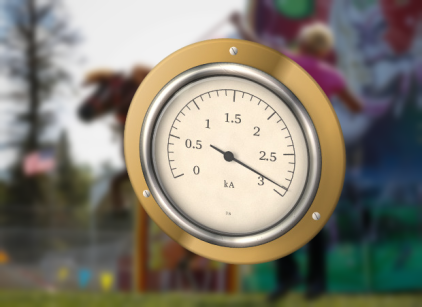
{"value": 2.9, "unit": "kA"}
